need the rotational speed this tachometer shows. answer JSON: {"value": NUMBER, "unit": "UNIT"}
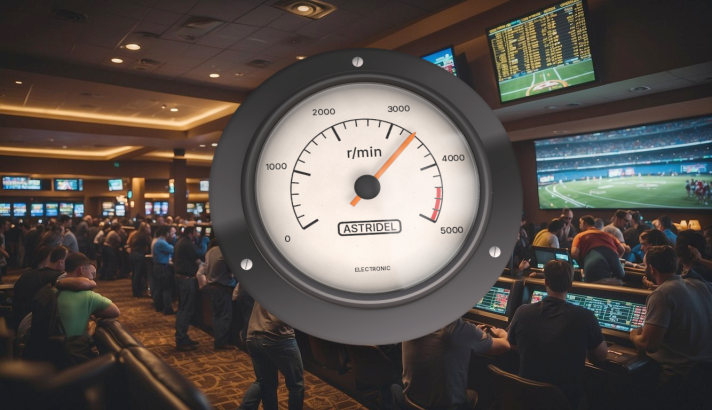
{"value": 3400, "unit": "rpm"}
